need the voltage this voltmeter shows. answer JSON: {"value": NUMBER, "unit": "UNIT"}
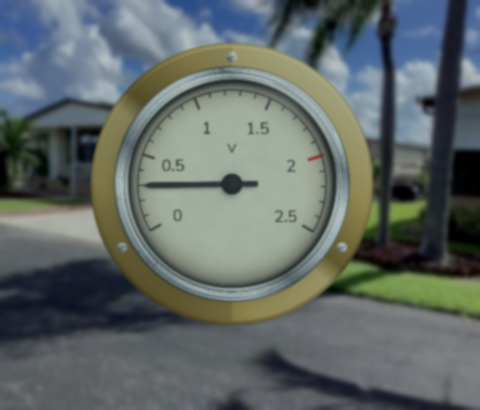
{"value": 0.3, "unit": "V"}
